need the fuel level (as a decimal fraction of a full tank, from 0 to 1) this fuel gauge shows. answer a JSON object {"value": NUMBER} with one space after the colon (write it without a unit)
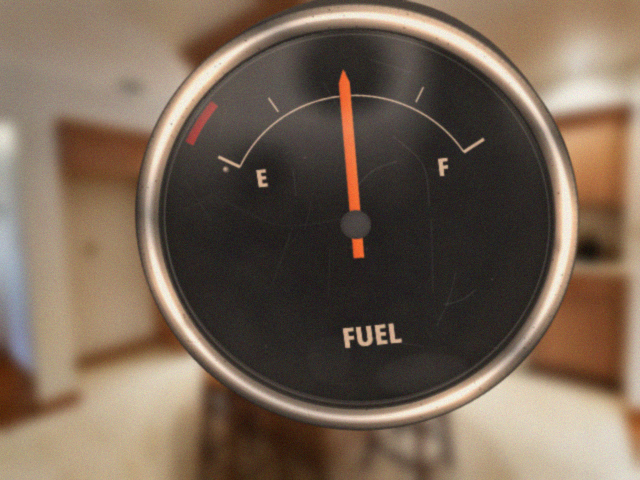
{"value": 0.5}
